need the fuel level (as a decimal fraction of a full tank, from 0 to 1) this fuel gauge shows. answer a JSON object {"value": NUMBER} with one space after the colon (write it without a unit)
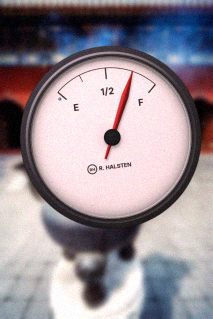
{"value": 0.75}
